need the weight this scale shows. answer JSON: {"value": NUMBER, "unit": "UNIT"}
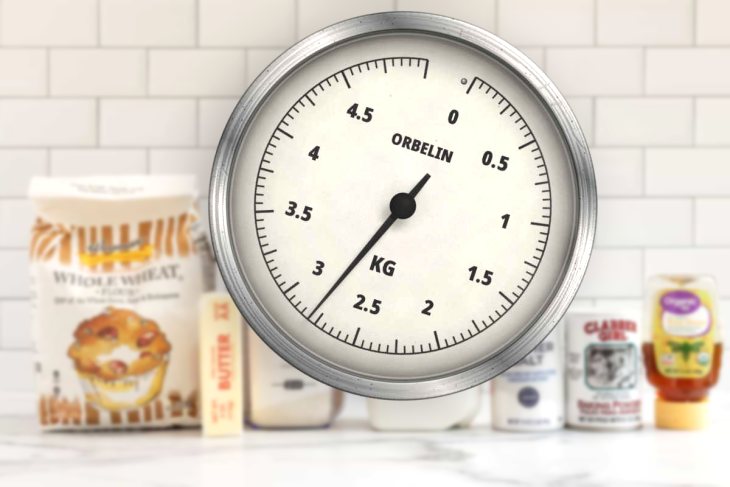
{"value": 2.8, "unit": "kg"}
